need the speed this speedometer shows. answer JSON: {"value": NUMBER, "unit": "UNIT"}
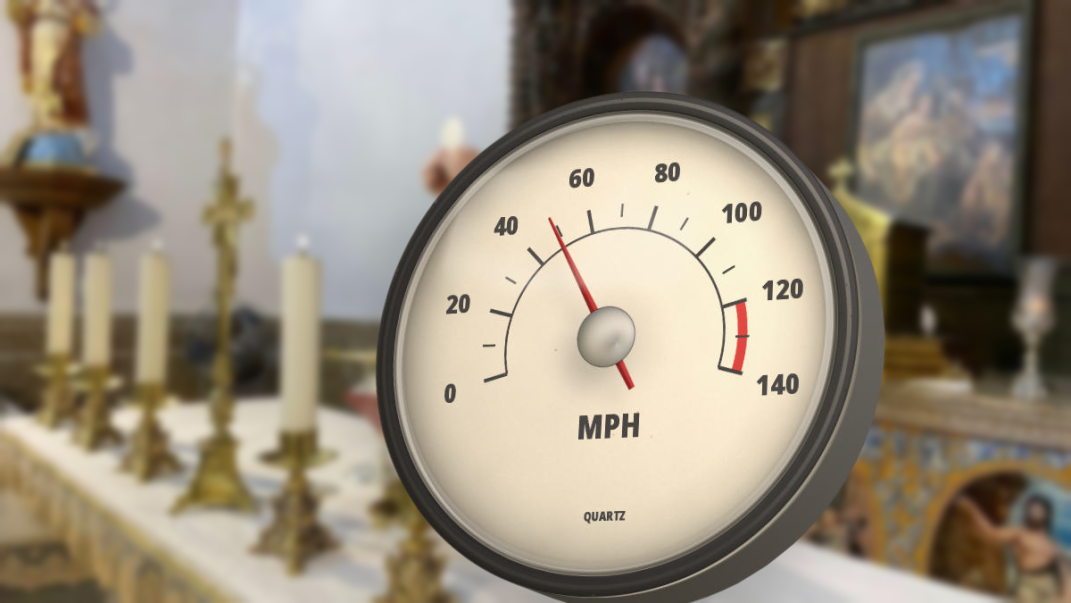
{"value": 50, "unit": "mph"}
